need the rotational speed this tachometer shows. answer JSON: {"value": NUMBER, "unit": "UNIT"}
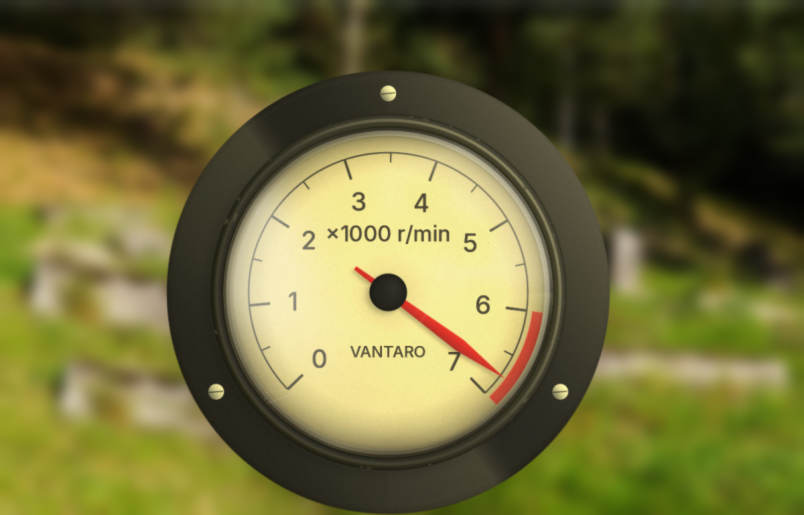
{"value": 6750, "unit": "rpm"}
